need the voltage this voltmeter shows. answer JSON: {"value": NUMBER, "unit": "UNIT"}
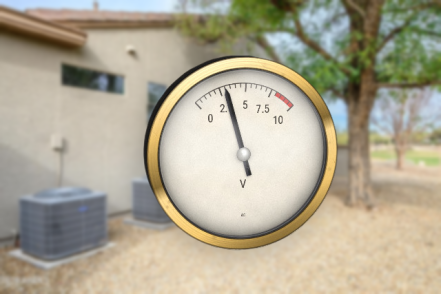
{"value": 3, "unit": "V"}
